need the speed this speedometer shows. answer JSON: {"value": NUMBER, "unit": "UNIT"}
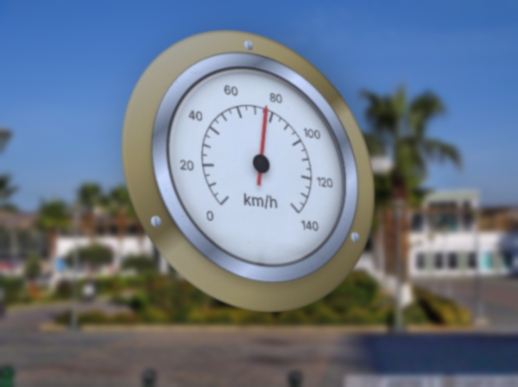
{"value": 75, "unit": "km/h"}
